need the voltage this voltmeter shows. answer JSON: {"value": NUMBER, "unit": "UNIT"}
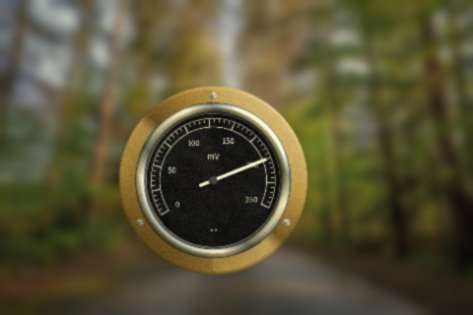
{"value": 200, "unit": "mV"}
